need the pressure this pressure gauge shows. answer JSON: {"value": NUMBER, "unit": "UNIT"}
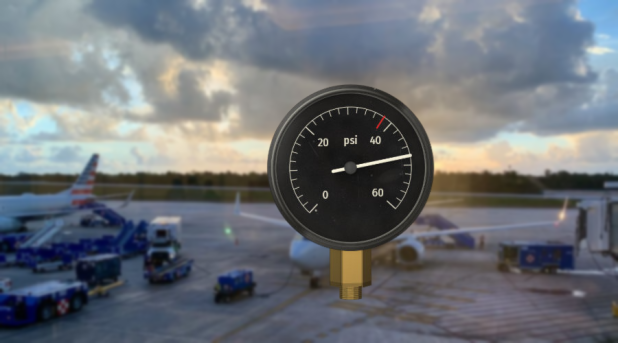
{"value": 48, "unit": "psi"}
